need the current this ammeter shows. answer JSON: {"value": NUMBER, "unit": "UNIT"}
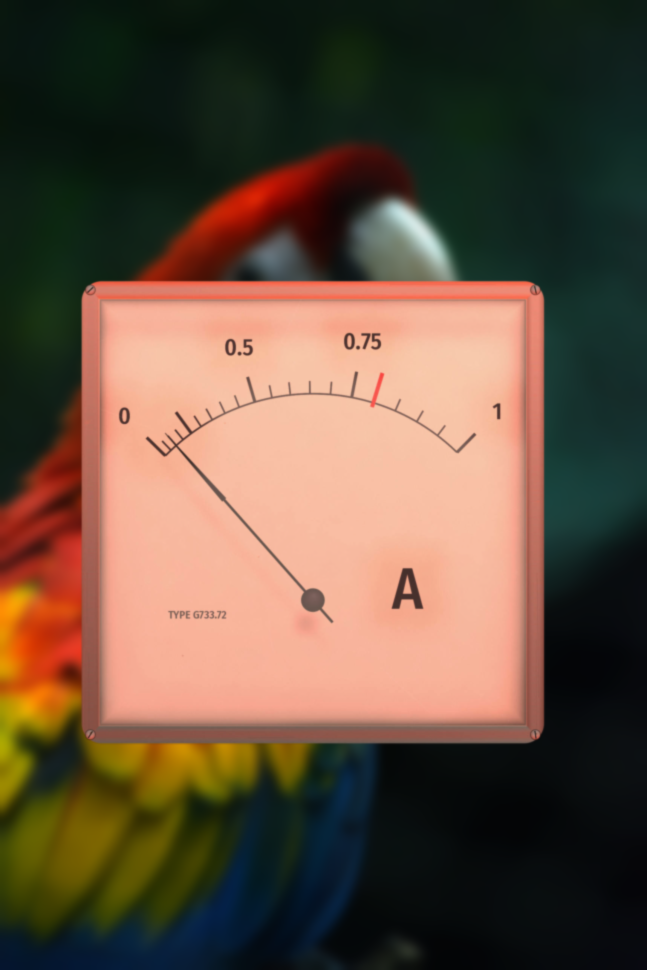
{"value": 0.15, "unit": "A"}
